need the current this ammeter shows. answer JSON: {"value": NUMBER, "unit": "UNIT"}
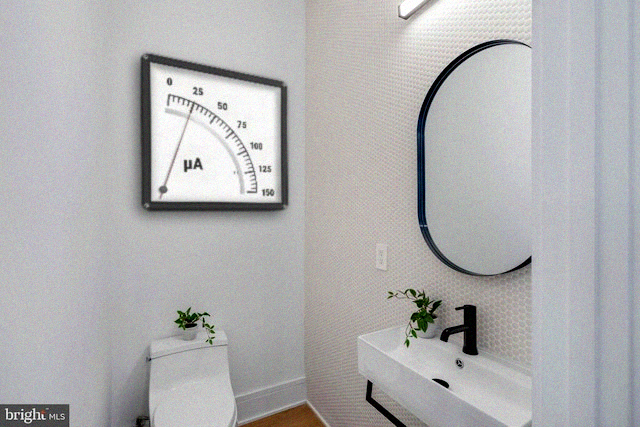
{"value": 25, "unit": "µA"}
